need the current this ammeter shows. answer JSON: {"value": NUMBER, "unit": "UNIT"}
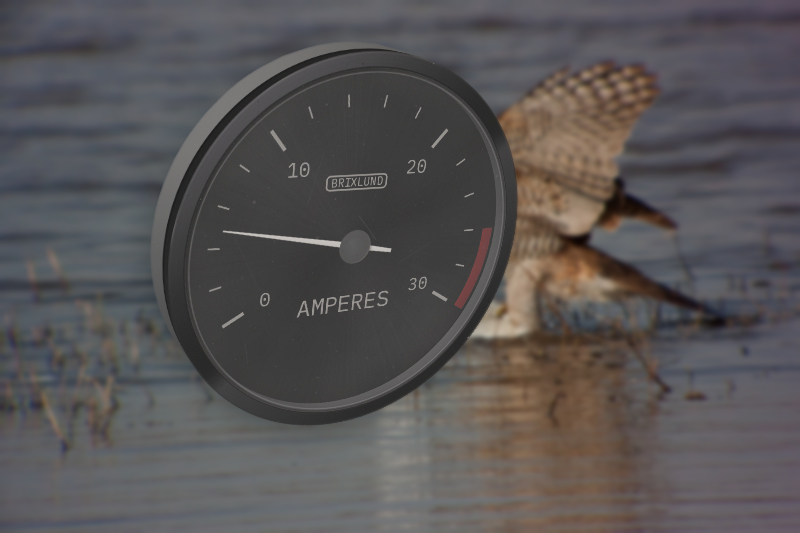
{"value": 5, "unit": "A"}
